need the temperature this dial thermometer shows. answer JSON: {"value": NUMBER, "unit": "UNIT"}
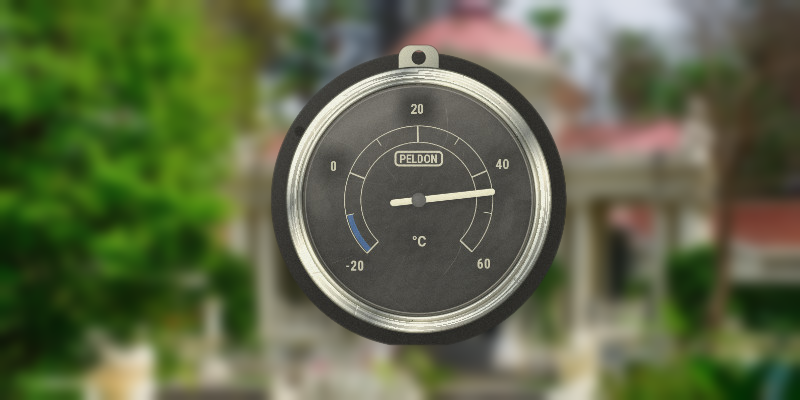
{"value": 45, "unit": "°C"}
